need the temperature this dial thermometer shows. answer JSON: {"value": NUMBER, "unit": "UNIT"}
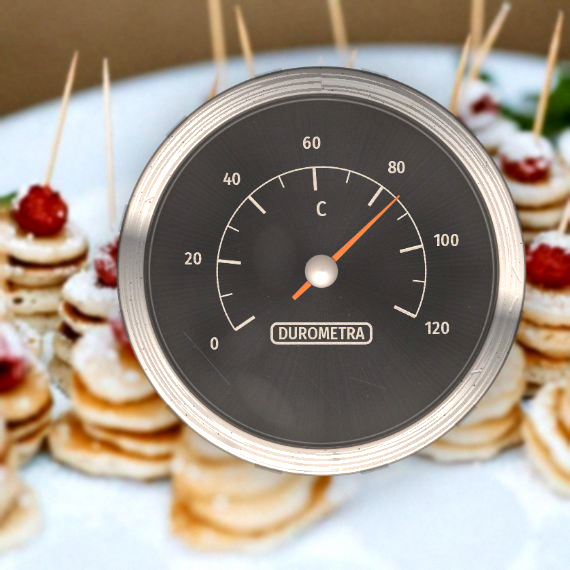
{"value": 85, "unit": "°C"}
